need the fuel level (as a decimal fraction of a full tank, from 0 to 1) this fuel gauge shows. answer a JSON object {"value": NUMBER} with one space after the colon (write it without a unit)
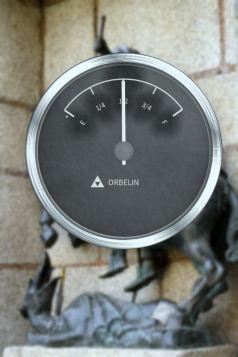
{"value": 0.5}
